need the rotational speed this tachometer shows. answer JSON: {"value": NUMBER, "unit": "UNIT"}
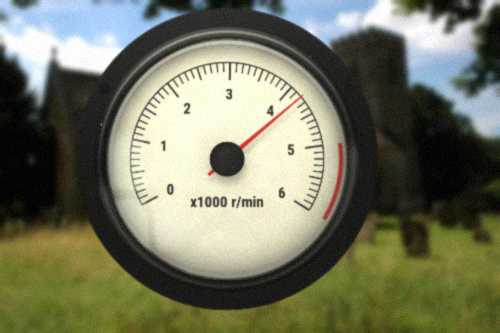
{"value": 4200, "unit": "rpm"}
